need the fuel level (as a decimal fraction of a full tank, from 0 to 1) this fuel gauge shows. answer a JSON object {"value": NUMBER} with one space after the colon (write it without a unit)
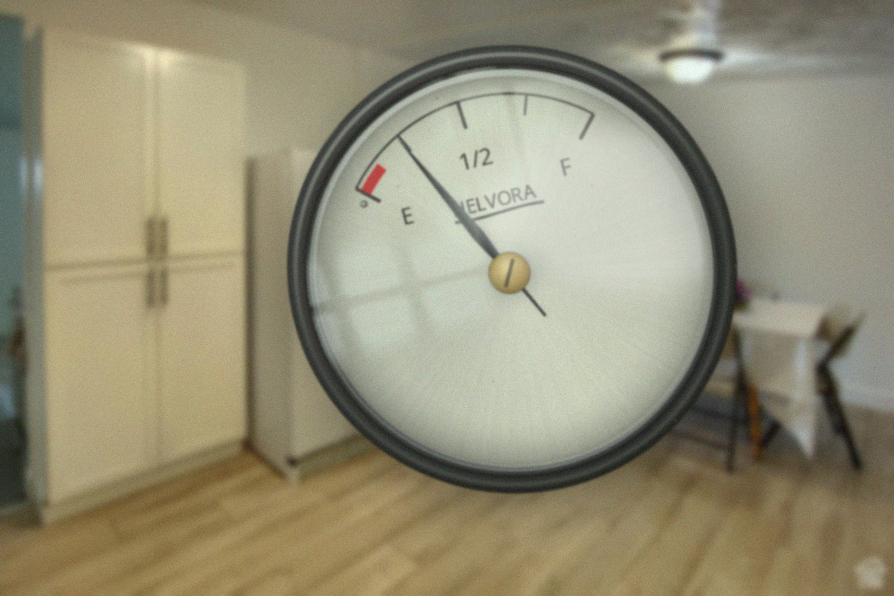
{"value": 0.25}
